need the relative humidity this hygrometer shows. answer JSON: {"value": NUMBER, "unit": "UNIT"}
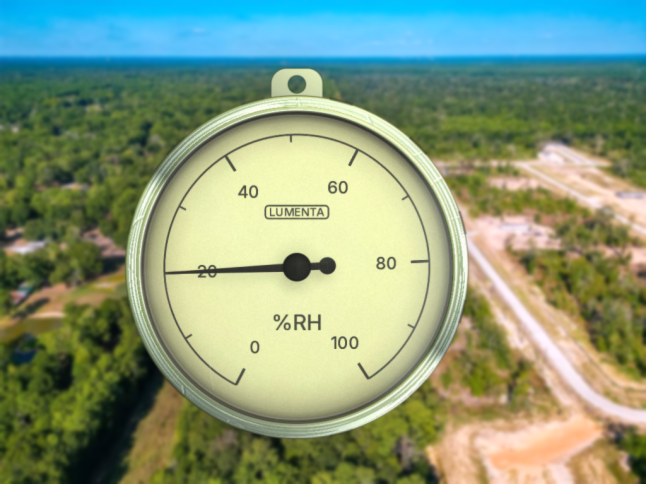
{"value": 20, "unit": "%"}
